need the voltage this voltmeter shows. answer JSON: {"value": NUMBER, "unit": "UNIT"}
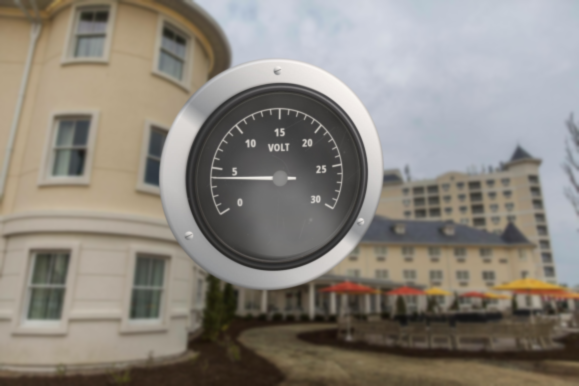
{"value": 4, "unit": "V"}
